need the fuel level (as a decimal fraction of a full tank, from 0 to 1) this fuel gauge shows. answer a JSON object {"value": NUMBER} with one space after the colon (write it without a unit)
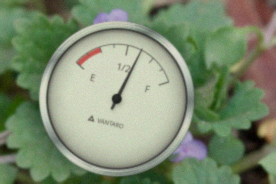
{"value": 0.625}
